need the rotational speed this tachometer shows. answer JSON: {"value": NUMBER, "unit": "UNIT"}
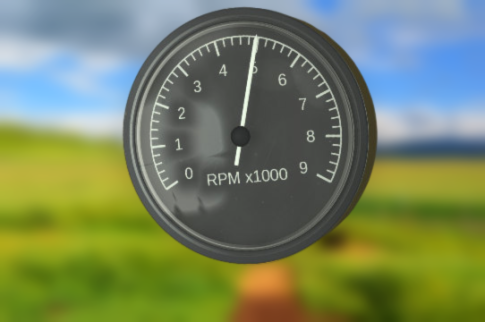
{"value": 5000, "unit": "rpm"}
